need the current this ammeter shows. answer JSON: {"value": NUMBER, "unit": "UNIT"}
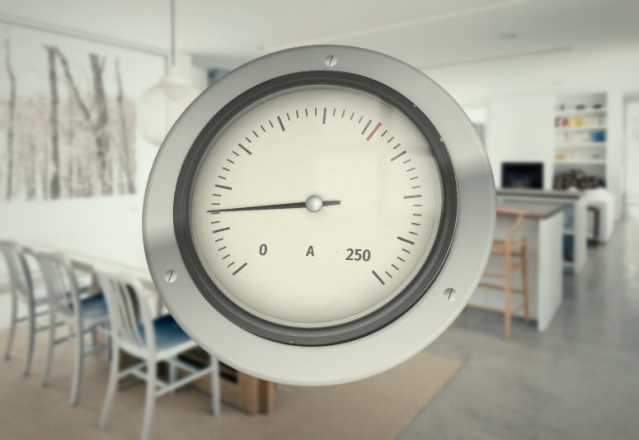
{"value": 35, "unit": "A"}
